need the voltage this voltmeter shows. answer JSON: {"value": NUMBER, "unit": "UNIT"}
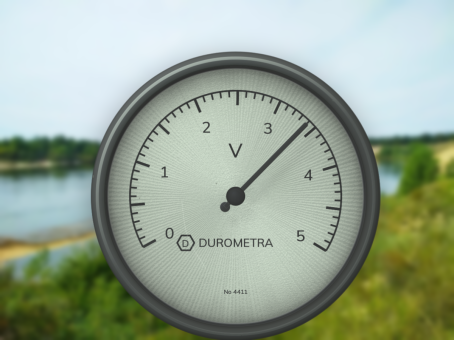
{"value": 3.4, "unit": "V"}
